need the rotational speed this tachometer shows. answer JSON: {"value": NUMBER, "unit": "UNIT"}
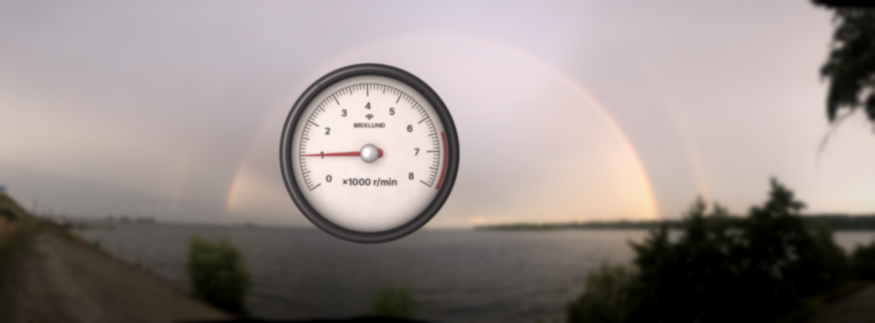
{"value": 1000, "unit": "rpm"}
